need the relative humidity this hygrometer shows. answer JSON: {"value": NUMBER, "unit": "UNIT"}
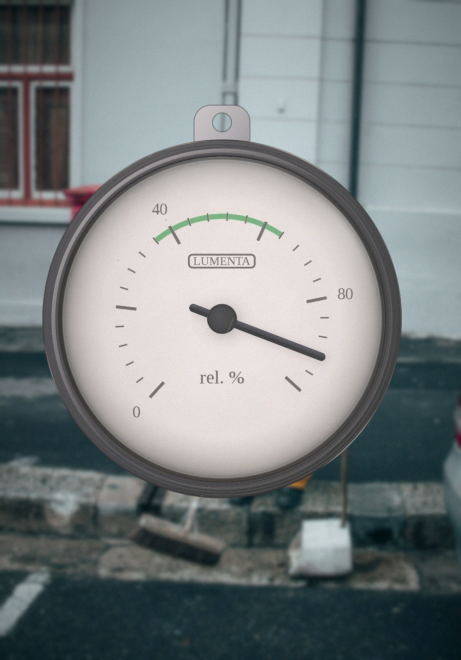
{"value": 92, "unit": "%"}
